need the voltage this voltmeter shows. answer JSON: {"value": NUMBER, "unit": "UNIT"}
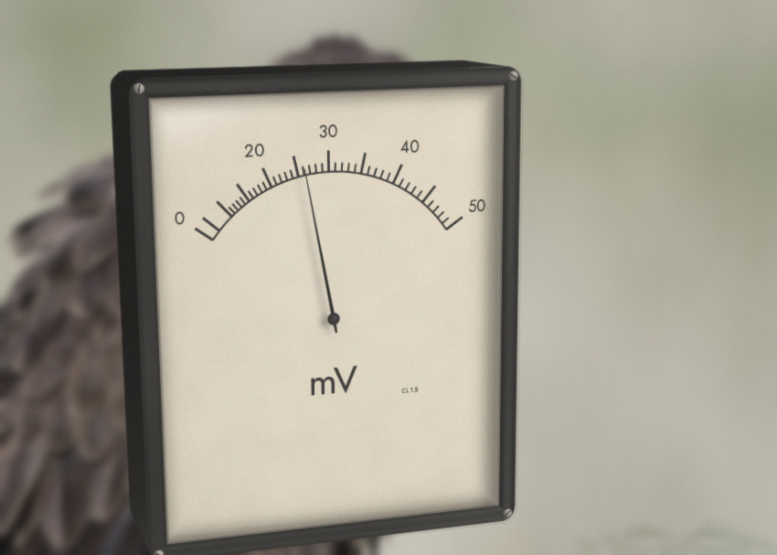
{"value": 26, "unit": "mV"}
